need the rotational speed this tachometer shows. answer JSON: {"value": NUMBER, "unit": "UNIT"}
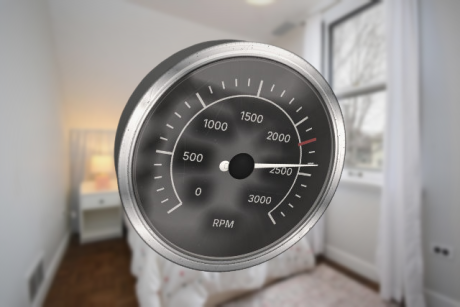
{"value": 2400, "unit": "rpm"}
